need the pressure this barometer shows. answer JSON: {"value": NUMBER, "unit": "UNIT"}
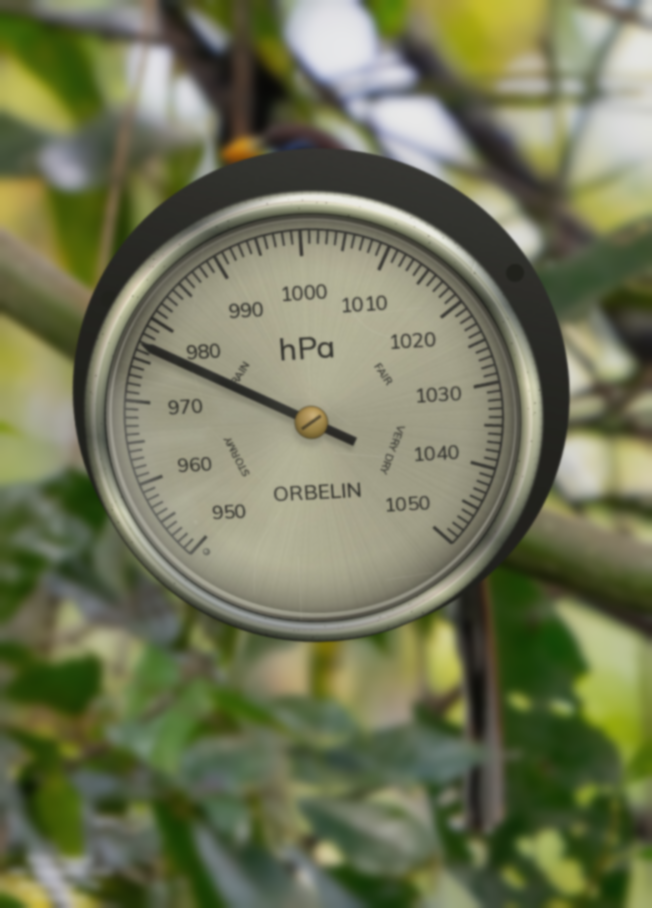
{"value": 977, "unit": "hPa"}
